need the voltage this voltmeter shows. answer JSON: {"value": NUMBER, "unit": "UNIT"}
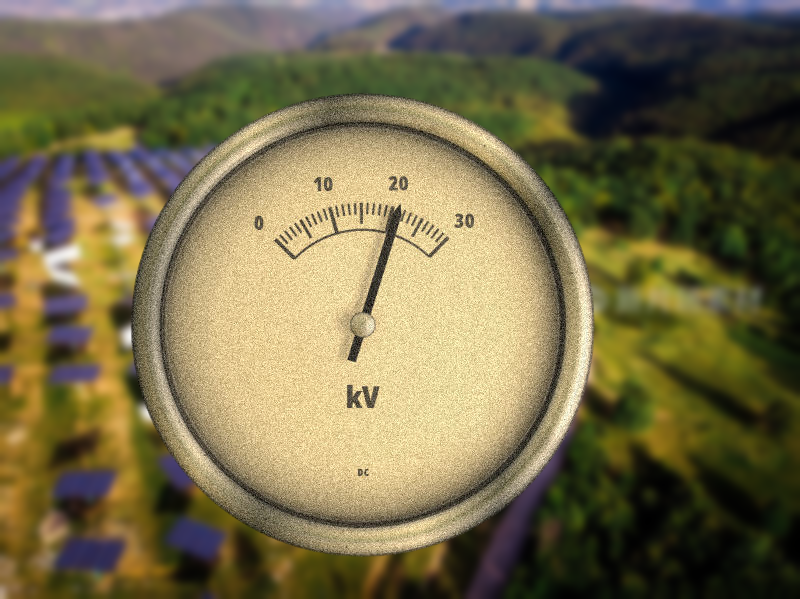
{"value": 21, "unit": "kV"}
